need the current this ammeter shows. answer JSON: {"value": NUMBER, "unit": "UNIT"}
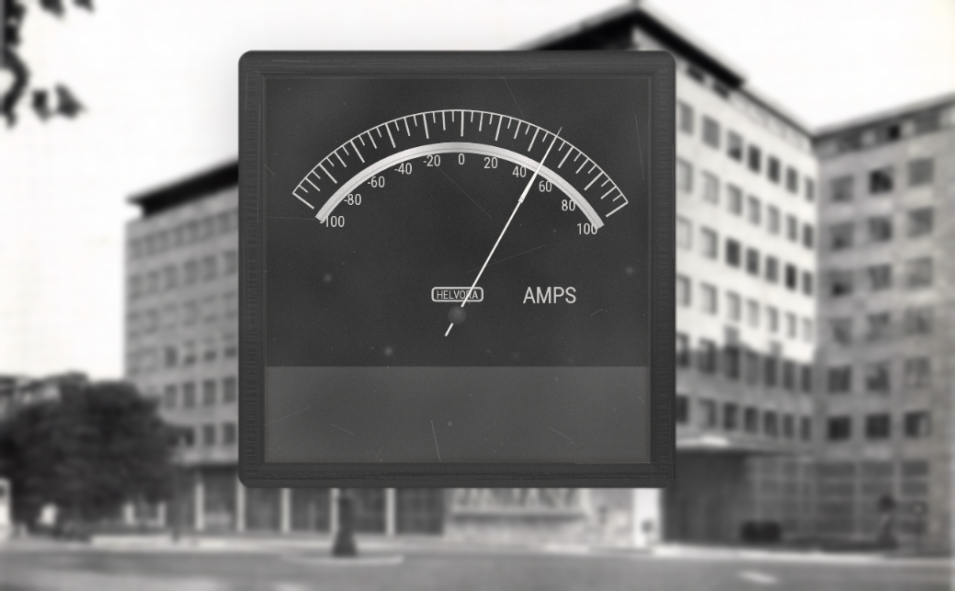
{"value": 50, "unit": "A"}
